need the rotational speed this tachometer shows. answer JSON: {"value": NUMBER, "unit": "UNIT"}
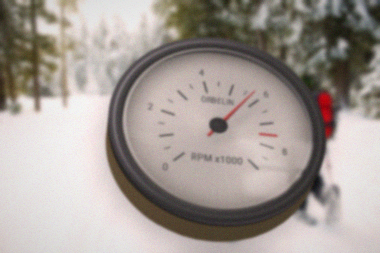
{"value": 5750, "unit": "rpm"}
